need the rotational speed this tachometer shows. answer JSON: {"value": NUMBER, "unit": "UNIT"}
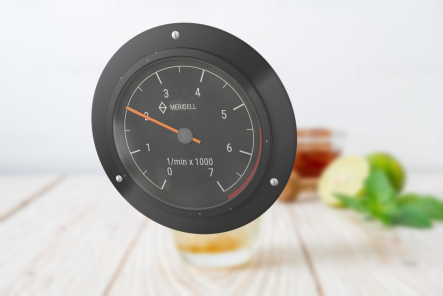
{"value": 2000, "unit": "rpm"}
